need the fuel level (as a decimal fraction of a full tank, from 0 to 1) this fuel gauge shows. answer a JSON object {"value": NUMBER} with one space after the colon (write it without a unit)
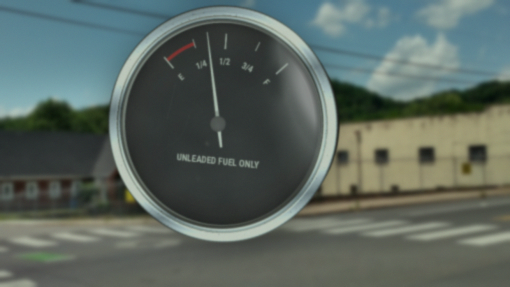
{"value": 0.375}
